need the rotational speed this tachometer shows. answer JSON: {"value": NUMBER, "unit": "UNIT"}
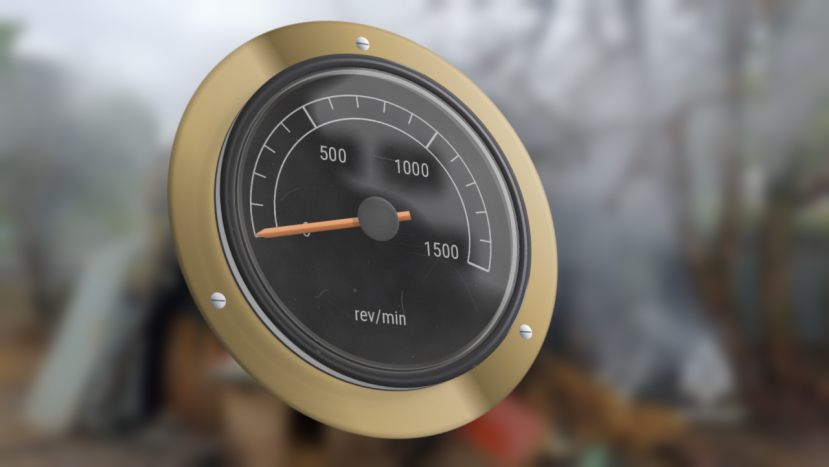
{"value": 0, "unit": "rpm"}
